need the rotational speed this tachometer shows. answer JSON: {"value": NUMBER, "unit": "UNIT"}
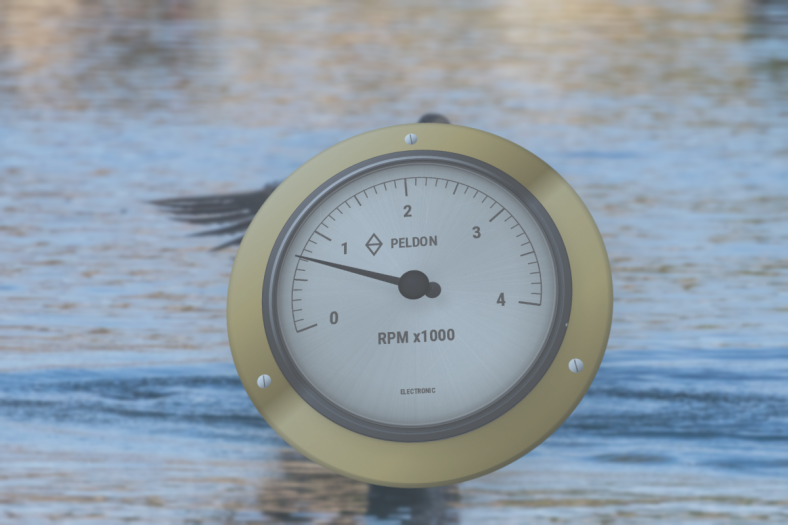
{"value": 700, "unit": "rpm"}
